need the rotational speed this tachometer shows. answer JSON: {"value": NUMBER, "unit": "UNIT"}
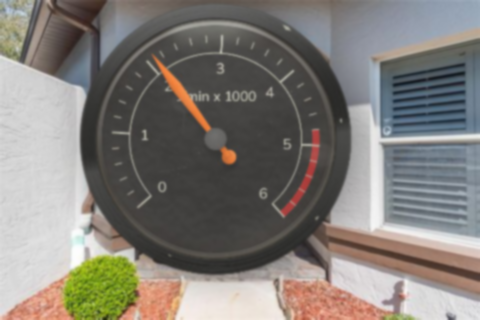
{"value": 2100, "unit": "rpm"}
